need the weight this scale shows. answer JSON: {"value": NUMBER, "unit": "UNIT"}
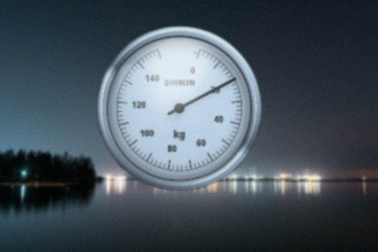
{"value": 20, "unit": "kg"}
